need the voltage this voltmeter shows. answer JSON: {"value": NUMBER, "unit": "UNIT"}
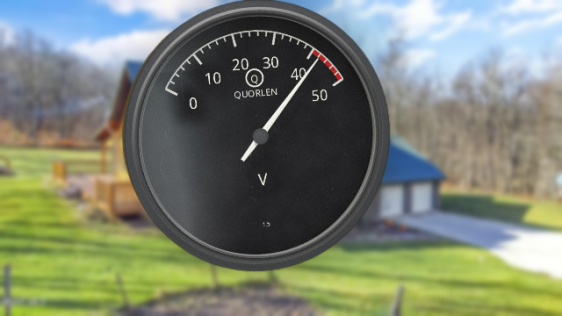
{"value": 42, "unit": "V"}
